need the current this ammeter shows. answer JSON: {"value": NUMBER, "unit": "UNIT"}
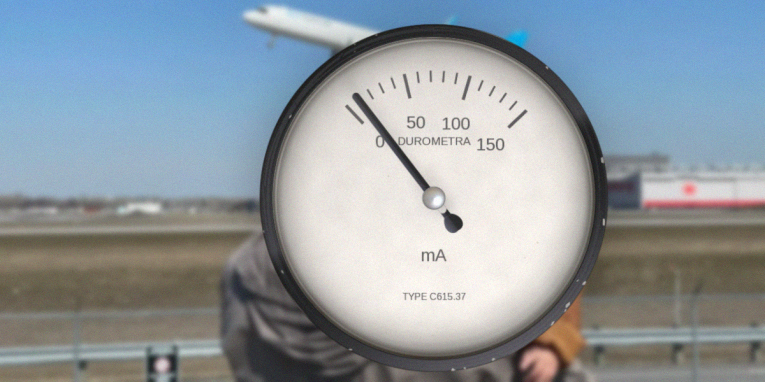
{"value": 10, "unit": "mA"}
